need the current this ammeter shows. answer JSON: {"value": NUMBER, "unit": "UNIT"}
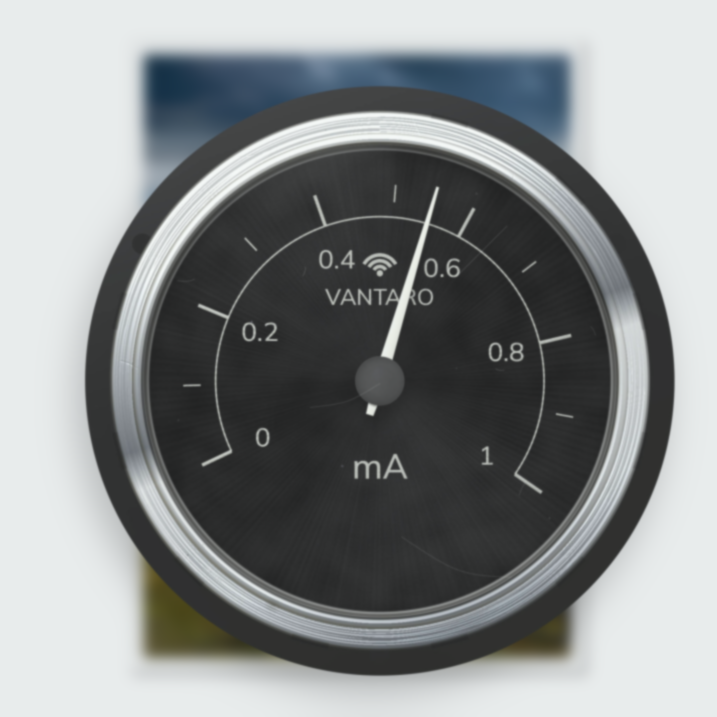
{"value": 0.55, "unit": "mA"}
